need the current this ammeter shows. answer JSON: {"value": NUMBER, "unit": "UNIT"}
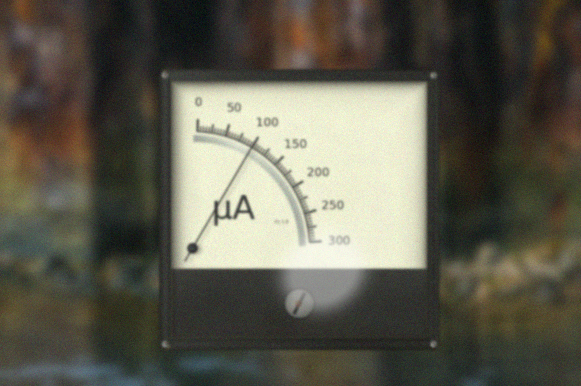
{"value": 100, "unit": "µA"}
